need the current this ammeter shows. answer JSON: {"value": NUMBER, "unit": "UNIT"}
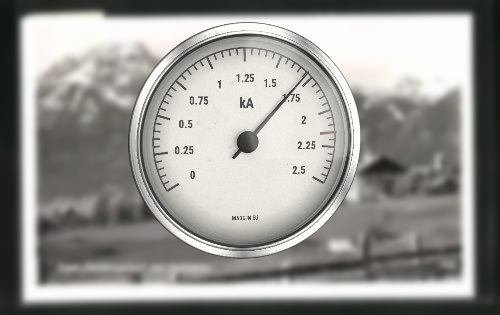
{"value": 1.7, "unit": "kA"}
